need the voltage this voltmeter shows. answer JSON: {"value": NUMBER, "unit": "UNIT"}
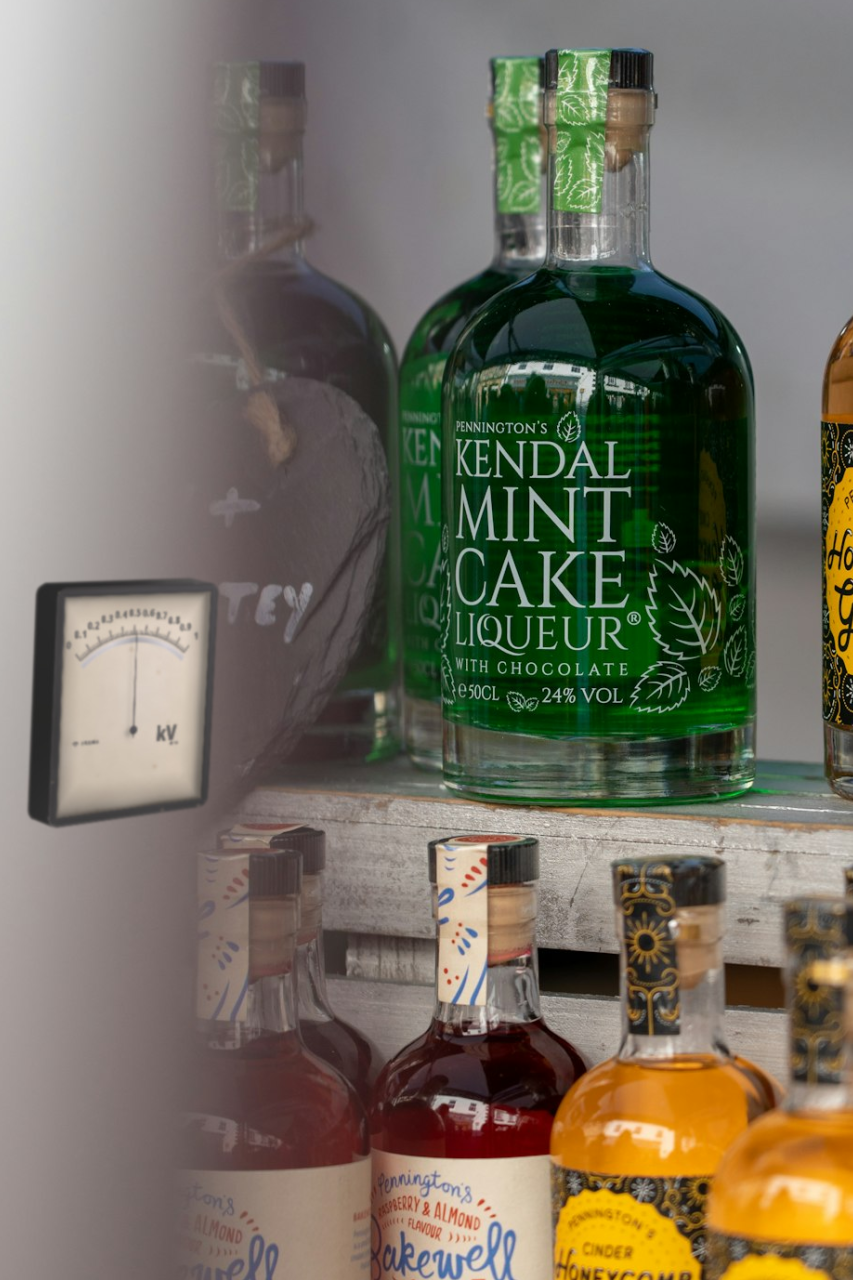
{"value": 0.5, "unit": "kV"}
